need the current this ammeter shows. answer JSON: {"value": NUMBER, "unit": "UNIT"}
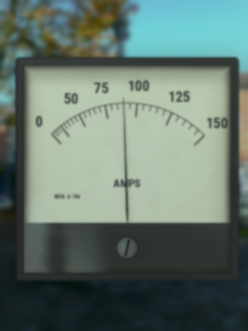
{"value": 90, "unit": "A"}
